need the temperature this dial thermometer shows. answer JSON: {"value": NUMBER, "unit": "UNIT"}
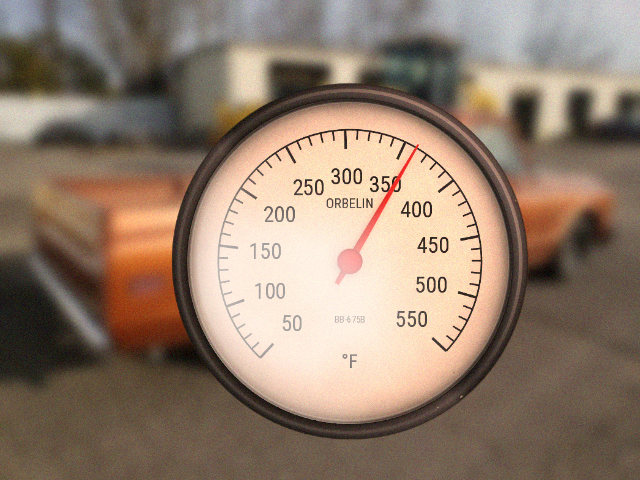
{"value": 360, "unit": "°F"}
